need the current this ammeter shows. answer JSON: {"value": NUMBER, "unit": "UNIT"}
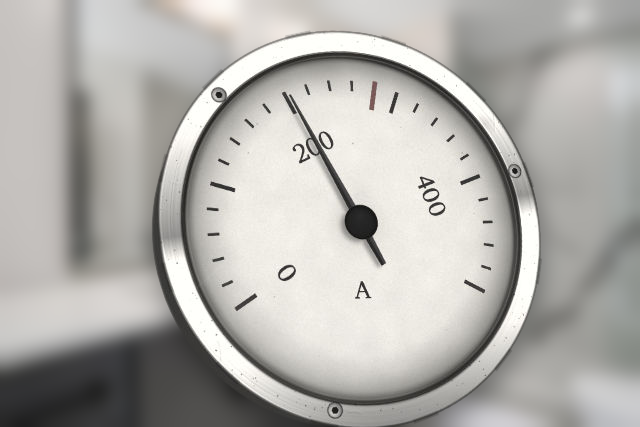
{"value": 200, "unit": "A"}
